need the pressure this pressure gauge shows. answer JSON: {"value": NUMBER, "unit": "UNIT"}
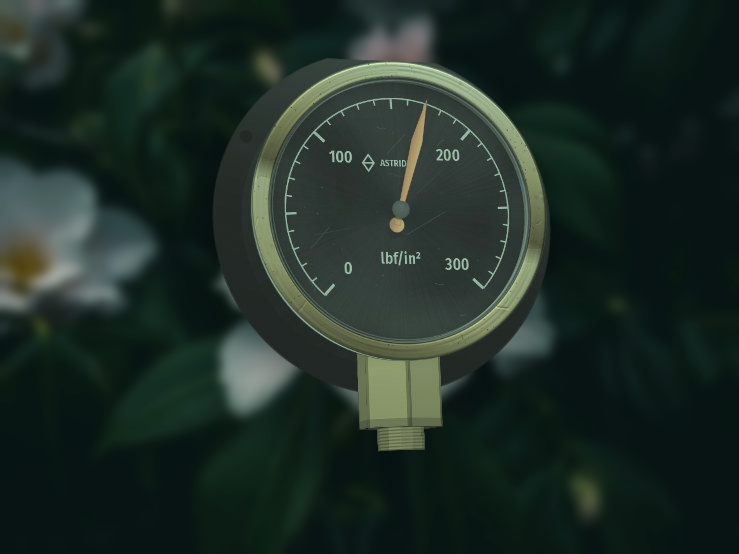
{"value": 170, "unit": "psi"}
